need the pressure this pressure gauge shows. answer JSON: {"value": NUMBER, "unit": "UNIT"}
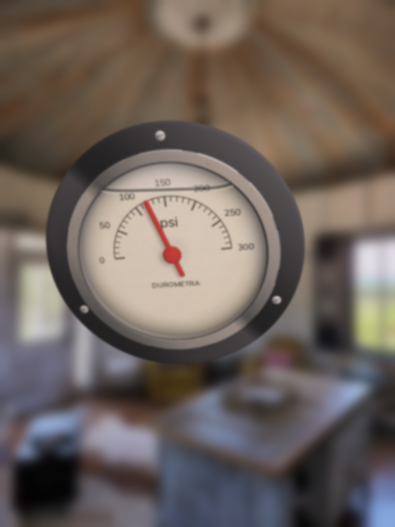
{"value": 120, "unit": "psi"}
